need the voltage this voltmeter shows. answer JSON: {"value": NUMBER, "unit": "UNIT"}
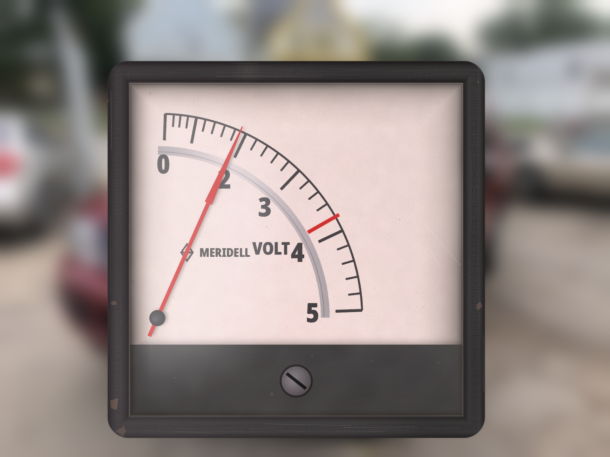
{"value": 1.9, "unit": "V"}
